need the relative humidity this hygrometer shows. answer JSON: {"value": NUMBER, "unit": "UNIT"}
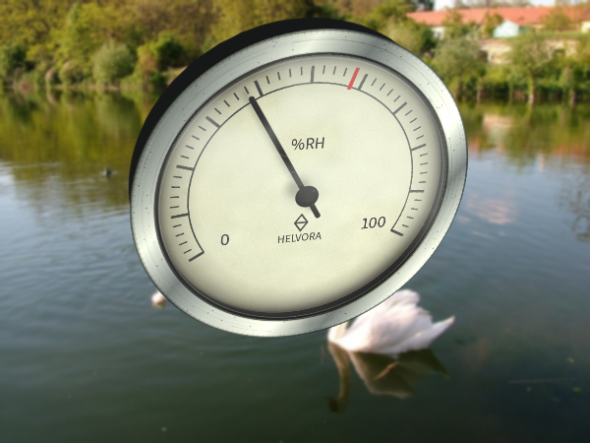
{"value": 38, "unit": "%"}
